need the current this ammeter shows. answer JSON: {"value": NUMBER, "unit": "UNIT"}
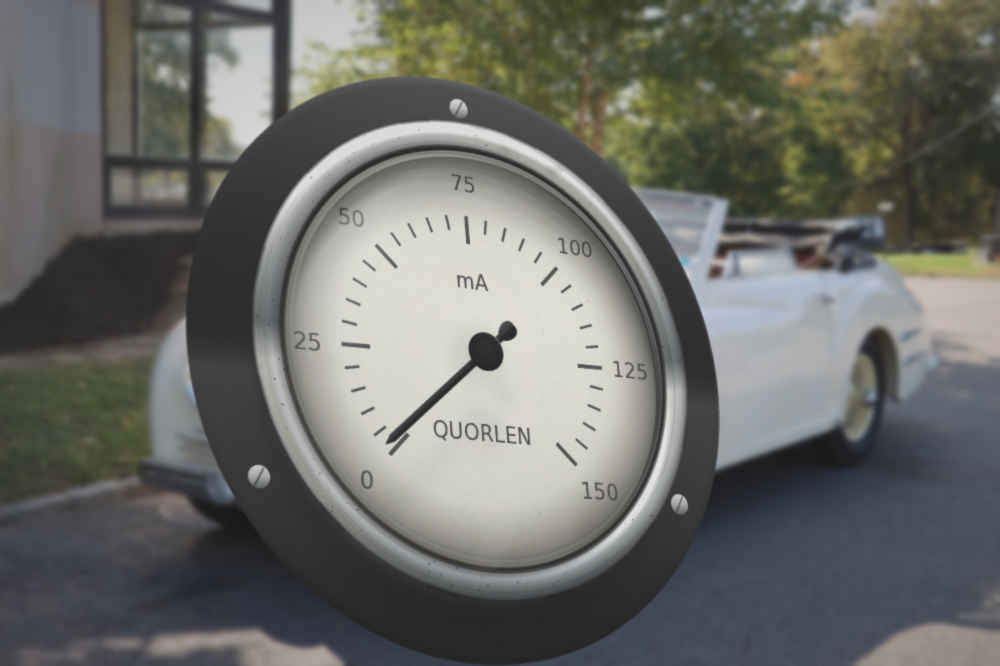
{"value": 2.5, "unit": "mA"}
